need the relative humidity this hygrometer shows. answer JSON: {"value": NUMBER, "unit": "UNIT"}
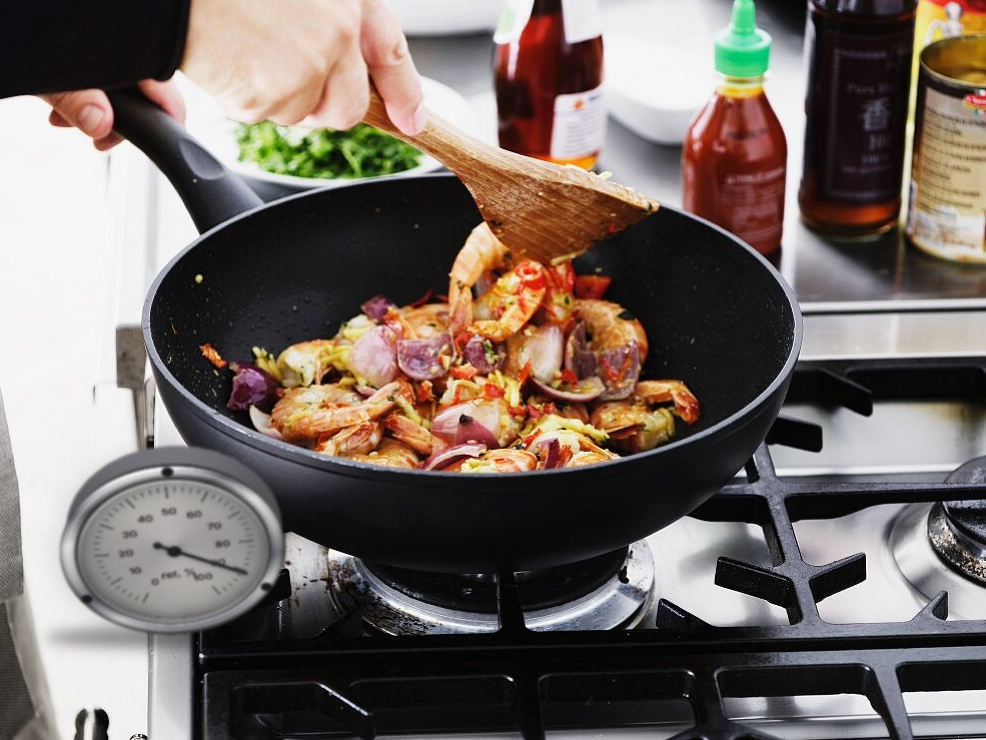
{"value": 90, "unit": "%"}
